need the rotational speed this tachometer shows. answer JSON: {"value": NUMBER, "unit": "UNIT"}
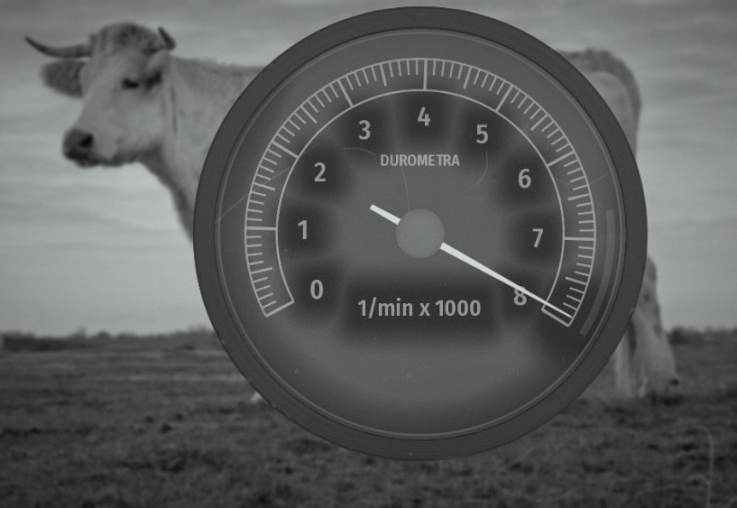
{"value": 7900, "unit": "rpm"}
